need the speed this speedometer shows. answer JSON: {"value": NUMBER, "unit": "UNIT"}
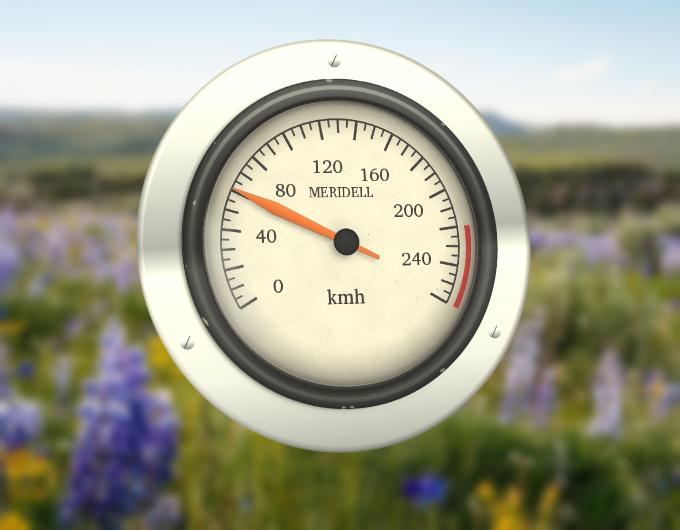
{"value": 60, "unit": "km/h"}
